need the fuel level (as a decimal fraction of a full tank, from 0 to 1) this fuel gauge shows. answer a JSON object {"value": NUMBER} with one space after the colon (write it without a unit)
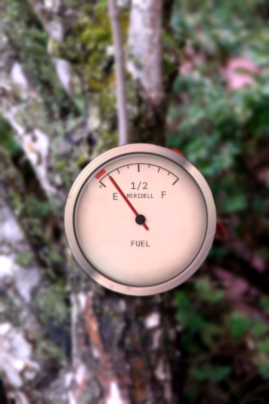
{"value": 0.125}
